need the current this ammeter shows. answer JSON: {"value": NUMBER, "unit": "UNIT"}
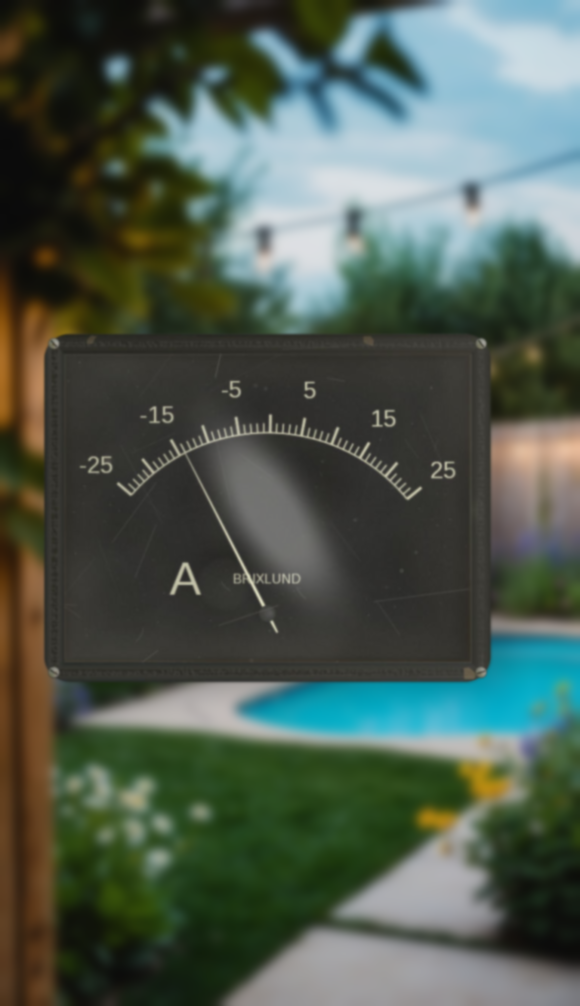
{"value": -14, "unit": "A"}
